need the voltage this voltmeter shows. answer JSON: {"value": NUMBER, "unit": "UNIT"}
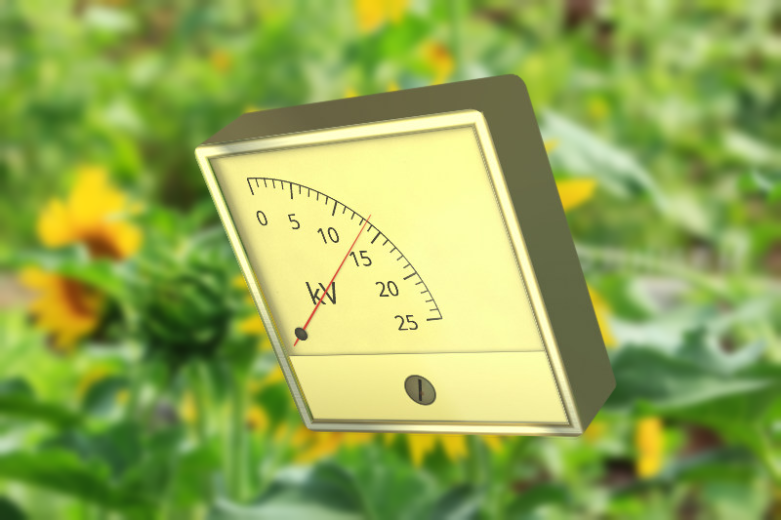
{"value": 13.5, "unit": "kV"}
